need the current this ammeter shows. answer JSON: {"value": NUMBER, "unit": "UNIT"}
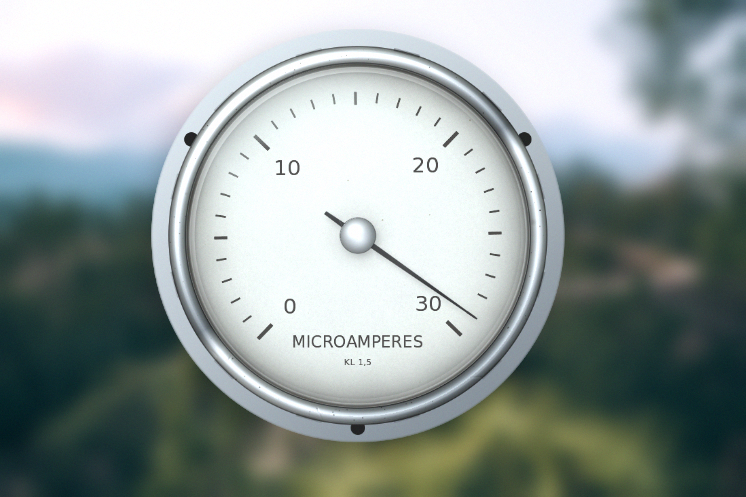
{"value": 29, "unit": "µA"}
